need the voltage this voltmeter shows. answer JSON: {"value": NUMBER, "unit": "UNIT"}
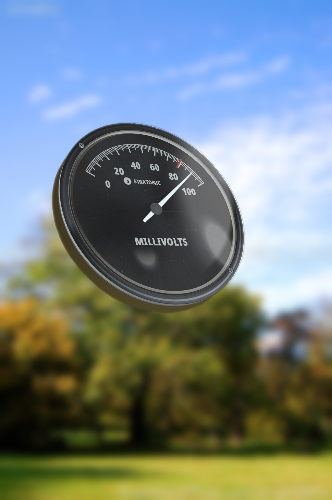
{"value": 90, "unit": "mV"}
